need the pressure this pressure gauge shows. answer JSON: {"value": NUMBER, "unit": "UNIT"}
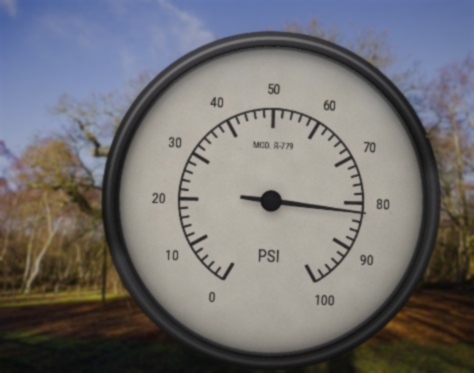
{"value": 82, "unit": "psi"}
